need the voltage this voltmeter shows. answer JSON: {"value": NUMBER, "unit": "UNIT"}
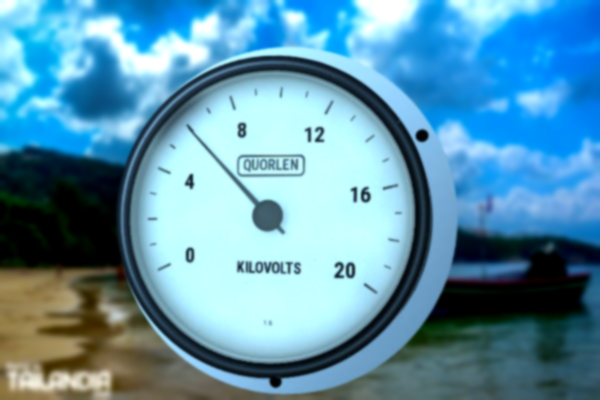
{"value": 6, "unit": "kV"}
